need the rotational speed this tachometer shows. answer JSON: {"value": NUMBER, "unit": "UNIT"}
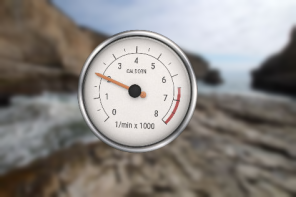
{"value": 2000, "unit": "rpm"}
